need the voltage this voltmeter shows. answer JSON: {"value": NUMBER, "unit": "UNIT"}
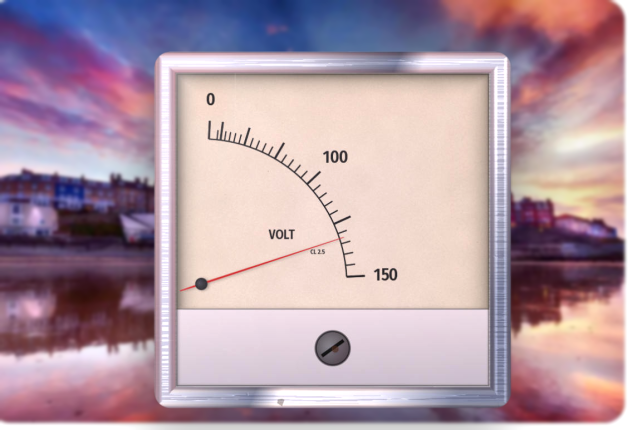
{"value": 132.5, "unit": "V"}
